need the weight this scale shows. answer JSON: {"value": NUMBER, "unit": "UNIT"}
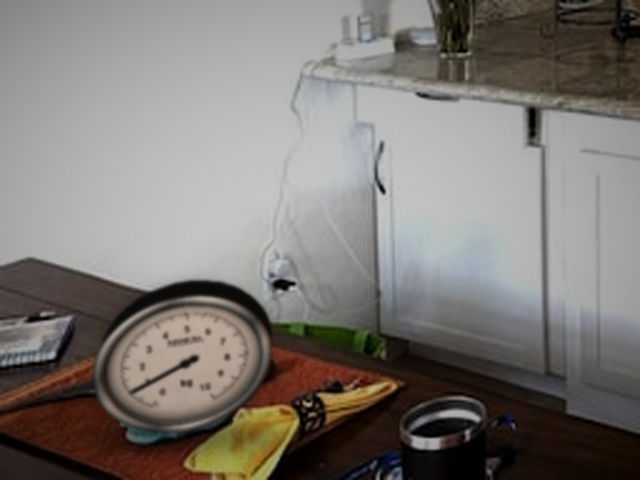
{"value": 1, "unit": "kg"}
